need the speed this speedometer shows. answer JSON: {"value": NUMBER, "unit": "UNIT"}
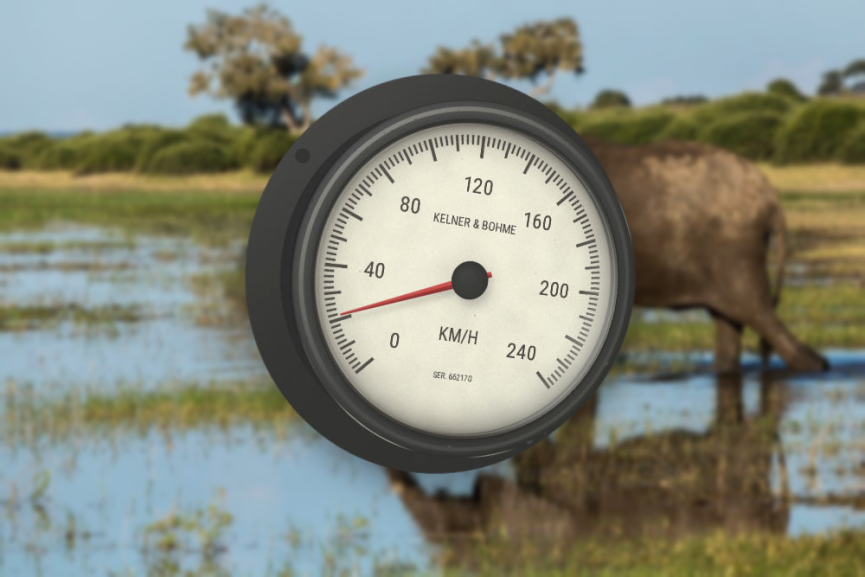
{"value": 22, "unit": "km/h"}
